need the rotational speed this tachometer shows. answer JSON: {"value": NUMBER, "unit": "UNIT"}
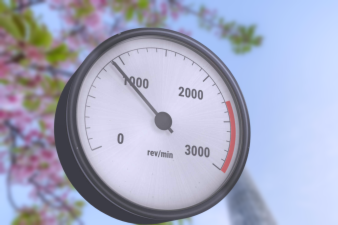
{"value": 900, "unit": "rpm"}
